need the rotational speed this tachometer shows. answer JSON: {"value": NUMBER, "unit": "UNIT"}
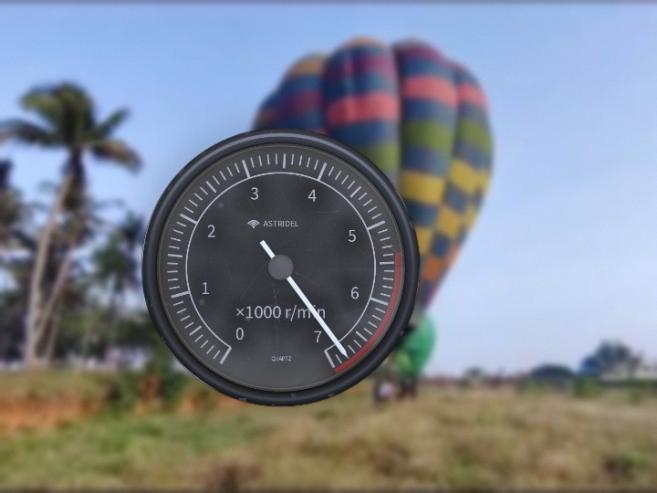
{"value": 6800, "unit": "rpm"}
